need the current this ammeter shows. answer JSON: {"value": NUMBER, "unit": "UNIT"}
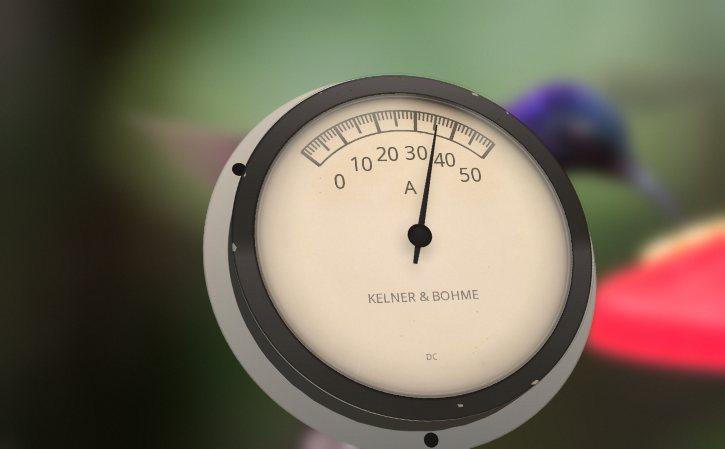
{"value": 35, "unit": "A"}
